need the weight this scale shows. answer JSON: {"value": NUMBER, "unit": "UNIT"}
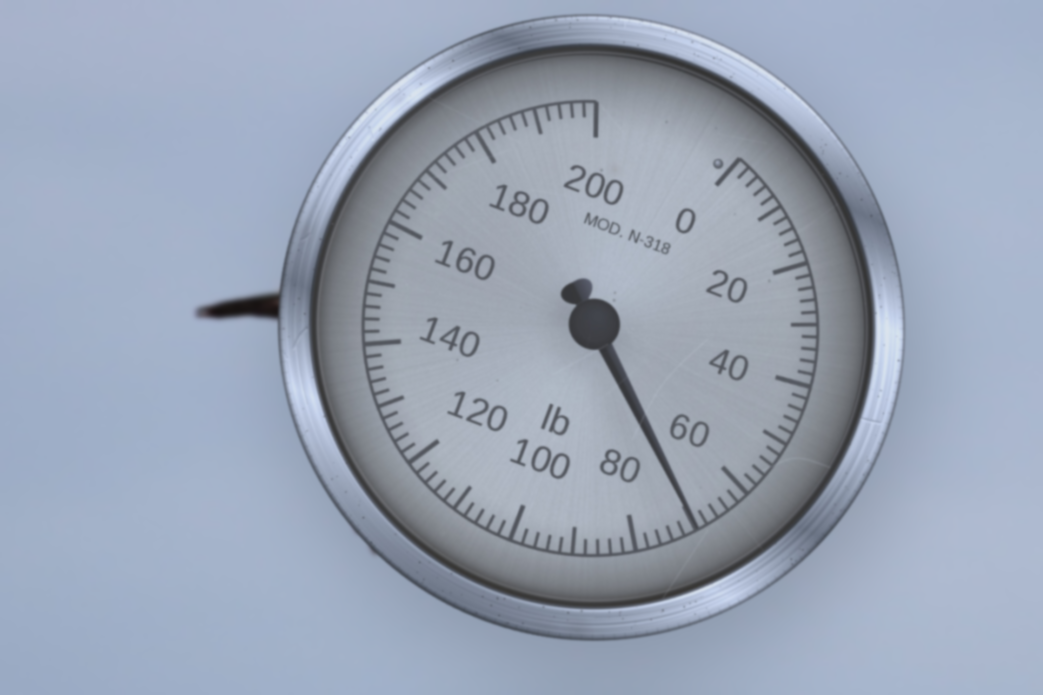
{"value": 70, "unit": "lb"}
